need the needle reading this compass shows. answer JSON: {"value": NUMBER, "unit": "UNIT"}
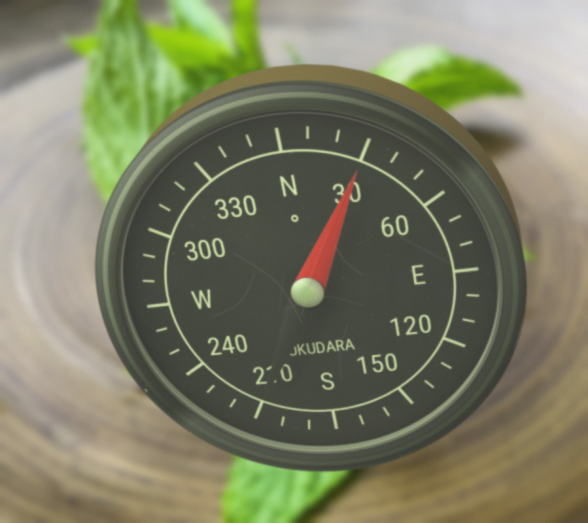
{"value": 30, "unit": "°"}
